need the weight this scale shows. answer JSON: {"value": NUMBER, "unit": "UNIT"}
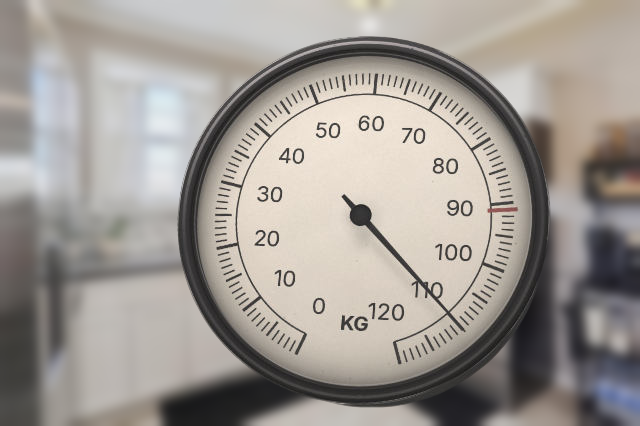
{"value": 110, "unit": "kg"}
